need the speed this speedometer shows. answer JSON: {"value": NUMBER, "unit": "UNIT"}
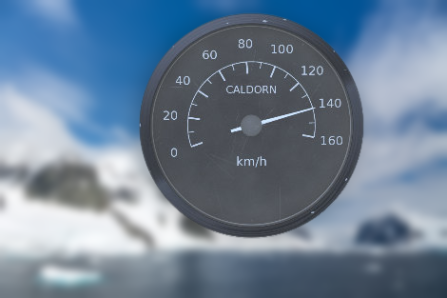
{"value": 140, "unit": "km/h"}
